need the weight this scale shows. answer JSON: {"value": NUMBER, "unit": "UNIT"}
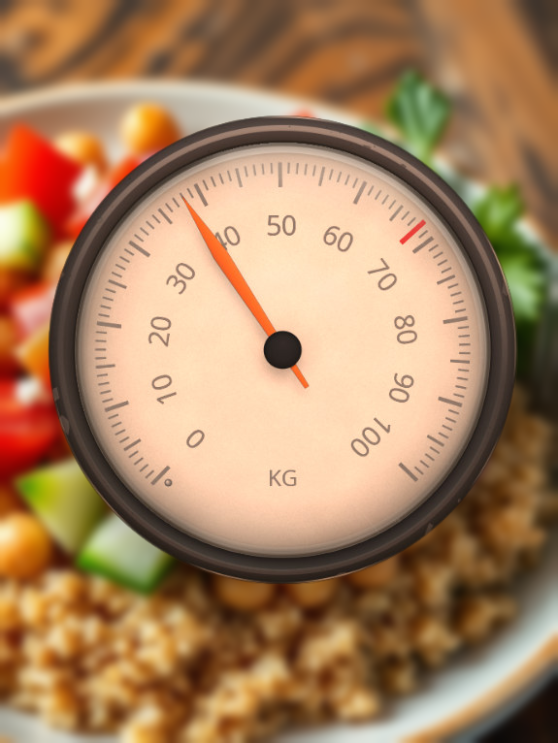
{"value": 38, "unit": "kg"}
